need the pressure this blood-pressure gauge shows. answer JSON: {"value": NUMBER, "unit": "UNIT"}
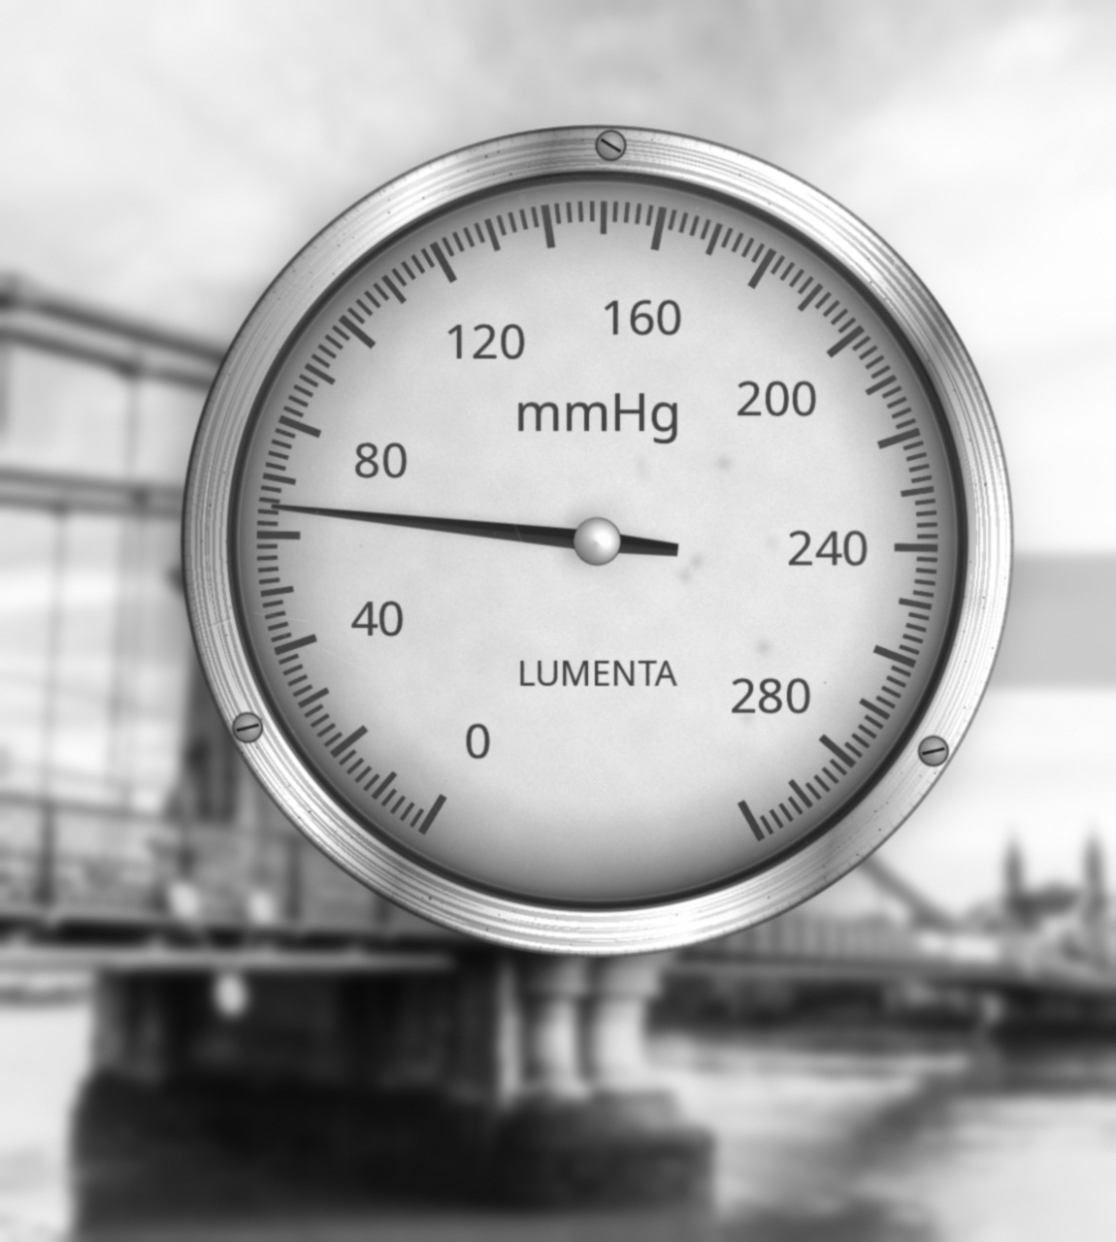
{"value": 65, "unit": "mmHg"}
